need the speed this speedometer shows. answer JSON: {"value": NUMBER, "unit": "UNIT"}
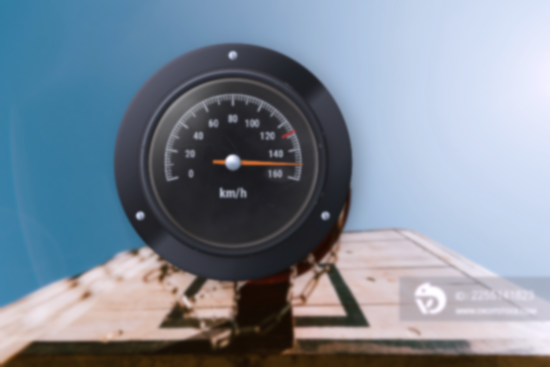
{"value": 150, "unit": "km/h"}
